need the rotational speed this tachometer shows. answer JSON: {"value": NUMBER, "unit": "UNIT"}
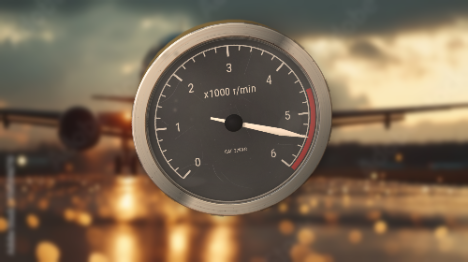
{"value": 5400, "unit": "rpm"}
